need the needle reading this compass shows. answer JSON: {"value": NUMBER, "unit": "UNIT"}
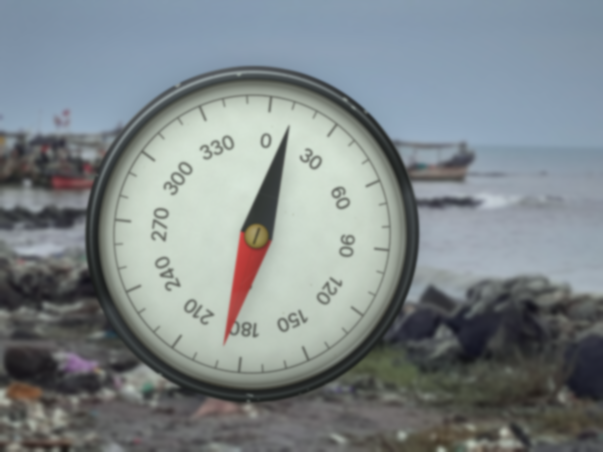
{"value": 190, "unit": "°"}
